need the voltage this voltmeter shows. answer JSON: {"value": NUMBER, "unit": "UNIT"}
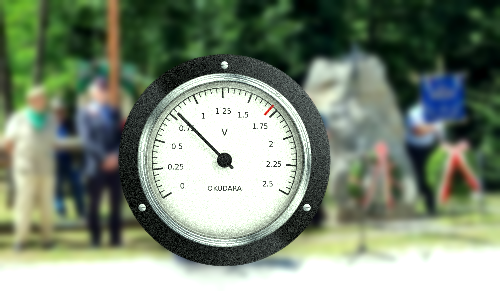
{"value": 0.8, "unit": "V"}
